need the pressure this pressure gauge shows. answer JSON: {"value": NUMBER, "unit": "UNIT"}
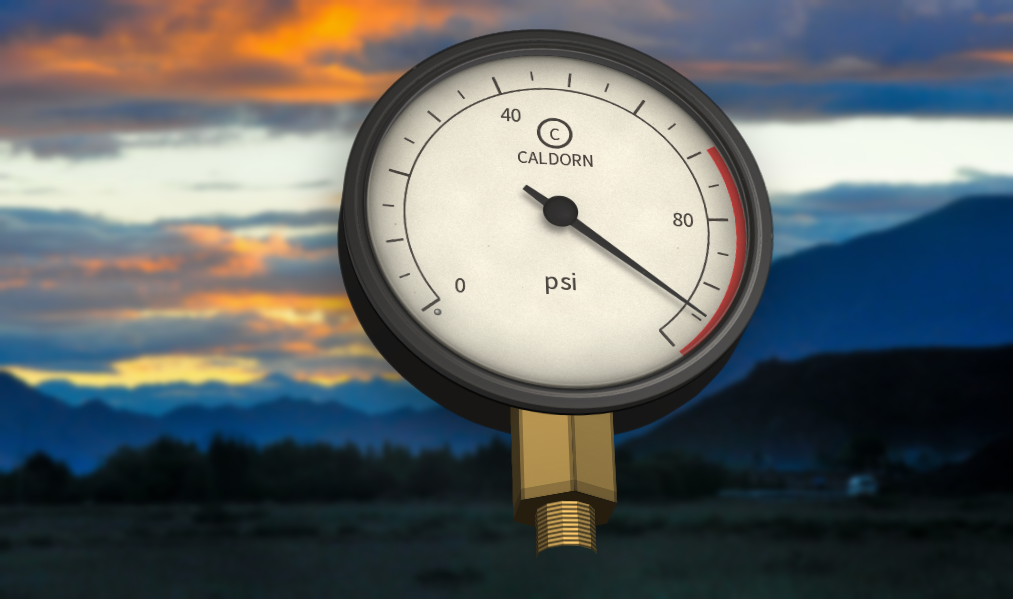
{"value": 95, "unit": "psi"}
